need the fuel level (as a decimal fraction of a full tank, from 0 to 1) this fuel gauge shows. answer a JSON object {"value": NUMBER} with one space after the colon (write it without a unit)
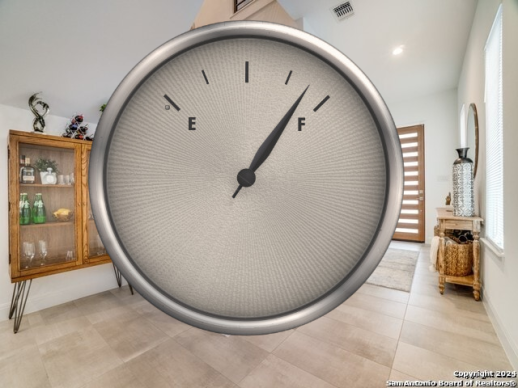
{"value": 0.875}
